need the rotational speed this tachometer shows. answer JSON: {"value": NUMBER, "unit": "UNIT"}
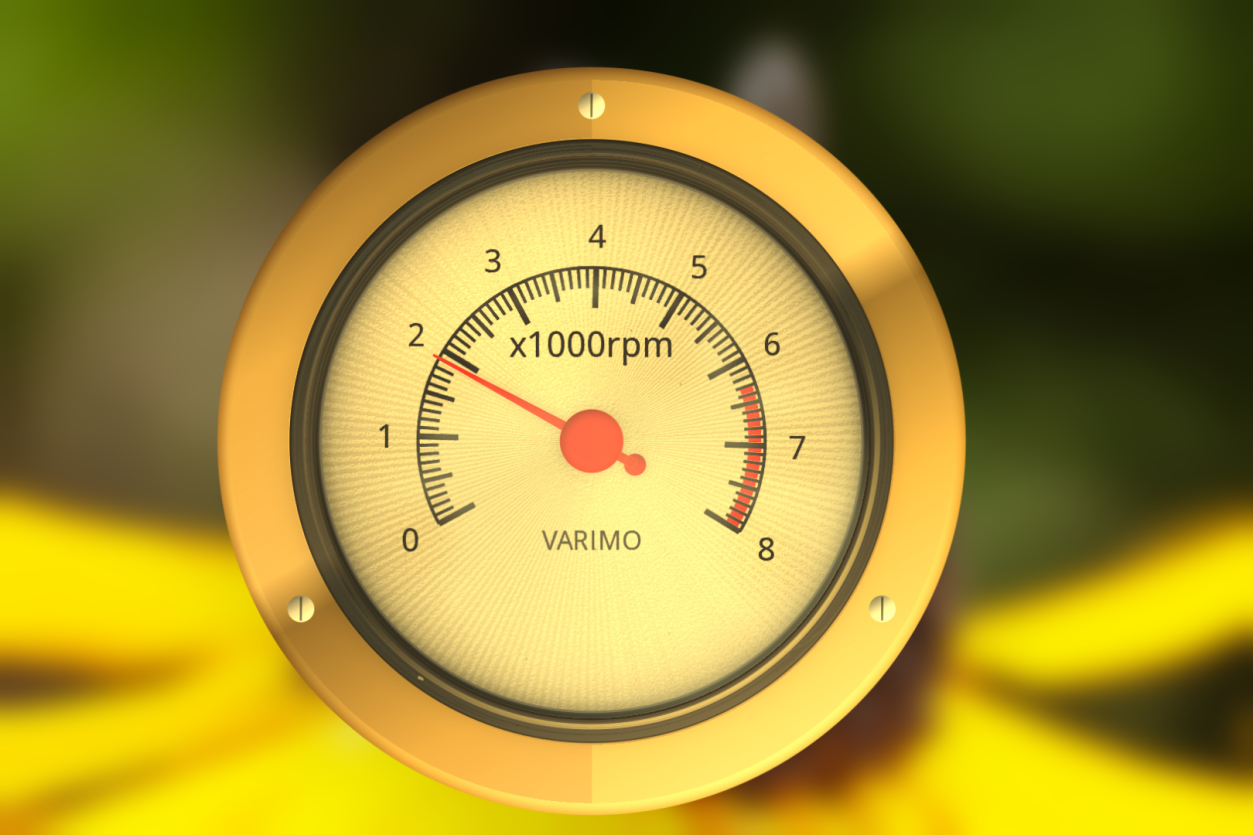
{"value": 1900, "unit": "rpm"}
